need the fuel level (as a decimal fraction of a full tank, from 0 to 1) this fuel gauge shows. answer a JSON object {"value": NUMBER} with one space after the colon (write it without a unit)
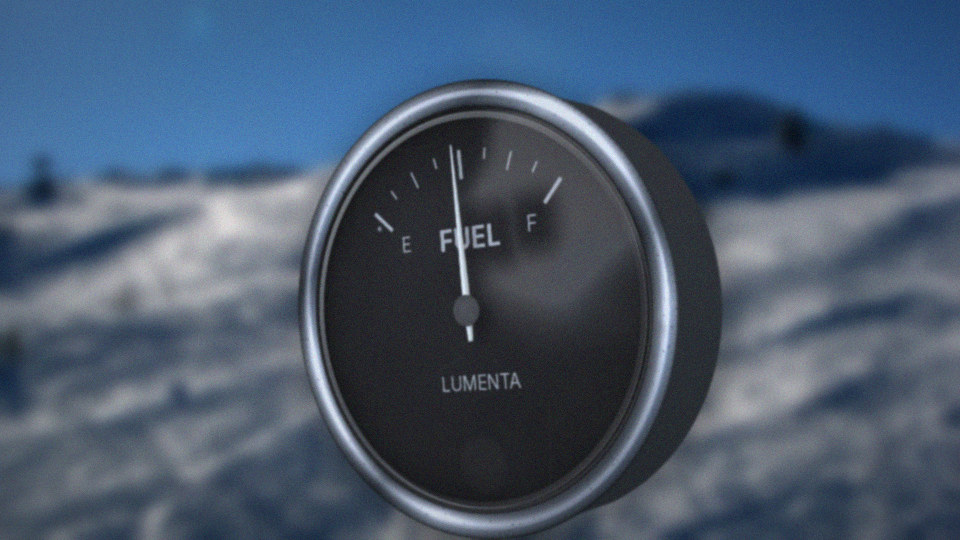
{"value": 0.5}
